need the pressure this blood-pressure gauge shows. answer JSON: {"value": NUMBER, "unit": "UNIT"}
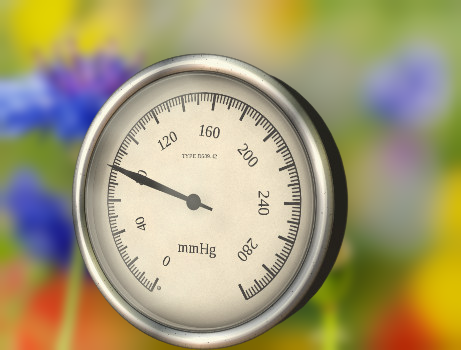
{"value": 80, "unit": "mmHg"}
